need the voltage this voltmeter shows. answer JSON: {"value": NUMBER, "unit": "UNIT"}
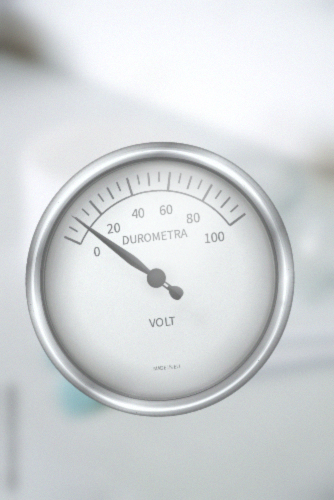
{"value": 10, "unit": "V"}
